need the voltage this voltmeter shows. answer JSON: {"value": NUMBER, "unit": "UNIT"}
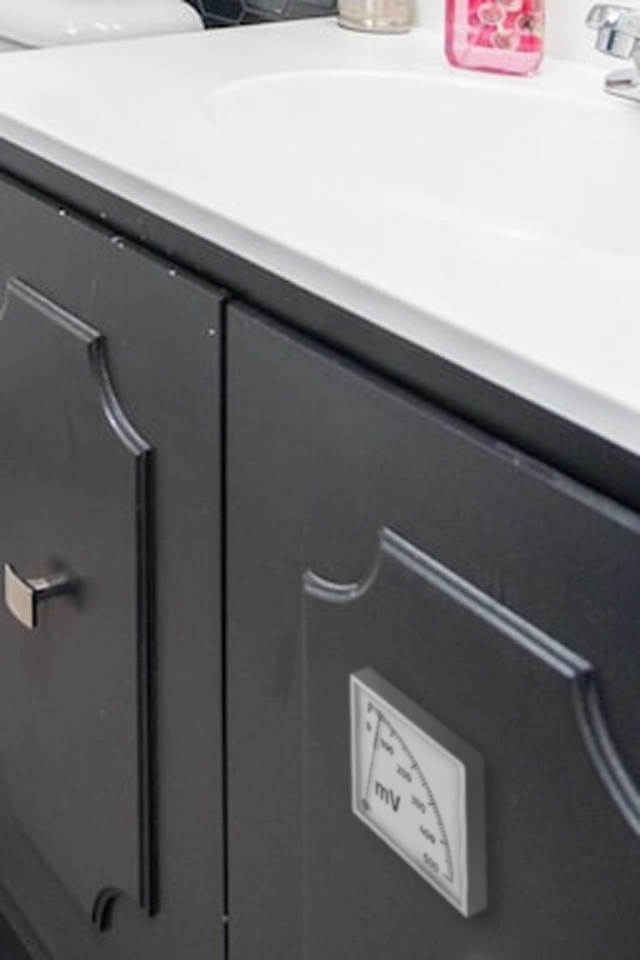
{"value": 50, "unit": "mV"}
